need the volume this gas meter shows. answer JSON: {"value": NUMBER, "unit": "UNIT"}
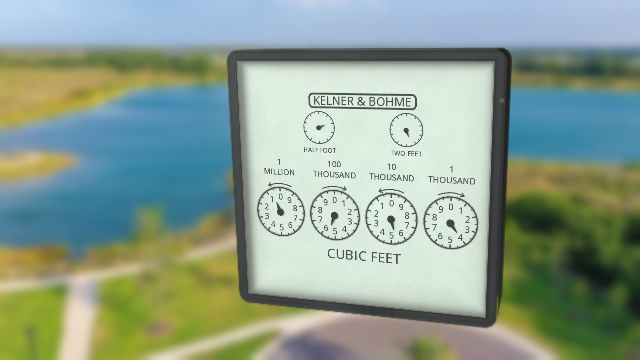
{"value": 55400, "unit": "ft³"}
